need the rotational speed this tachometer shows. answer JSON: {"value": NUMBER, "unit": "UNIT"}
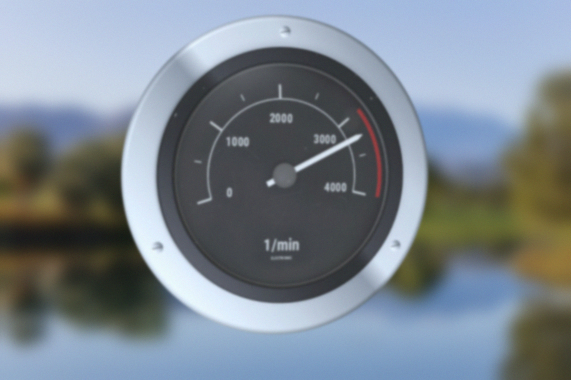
{"value": 3250, "unit": "rpm"}
